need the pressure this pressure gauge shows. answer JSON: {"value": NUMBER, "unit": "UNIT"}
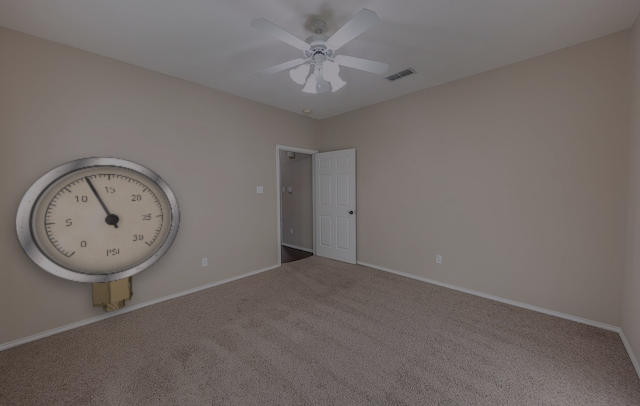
{"value": 12.5, "unit": "psi"}
